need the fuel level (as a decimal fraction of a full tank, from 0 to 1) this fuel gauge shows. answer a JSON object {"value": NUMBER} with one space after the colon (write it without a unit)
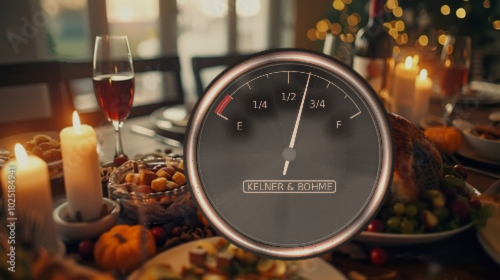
{"value": 0.625}
